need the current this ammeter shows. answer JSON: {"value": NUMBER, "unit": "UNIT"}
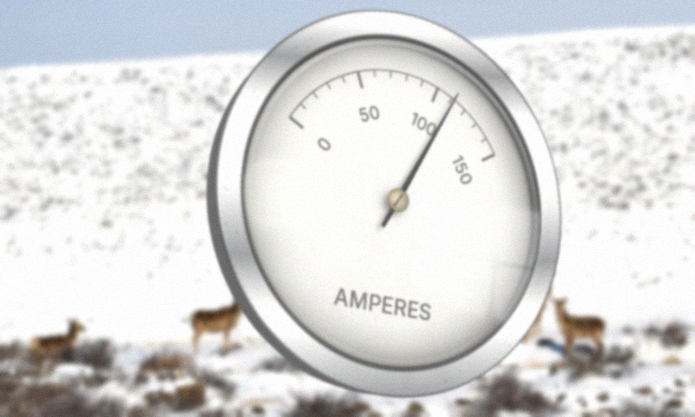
{"value": 110, "unit": "A"}
